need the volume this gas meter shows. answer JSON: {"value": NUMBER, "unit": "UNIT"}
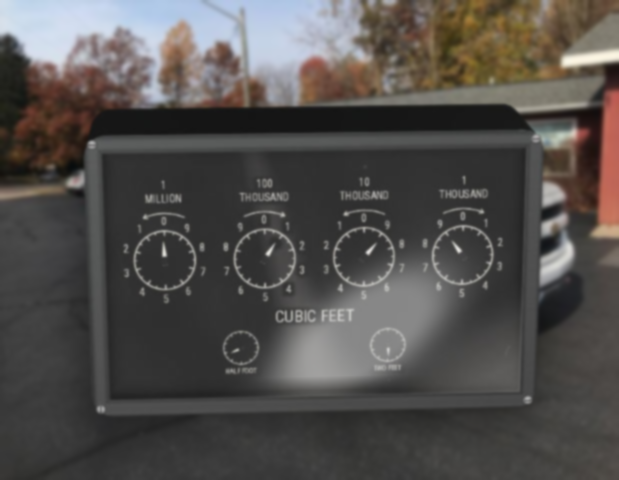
{"value": 8900, "unit": "ft³"}
